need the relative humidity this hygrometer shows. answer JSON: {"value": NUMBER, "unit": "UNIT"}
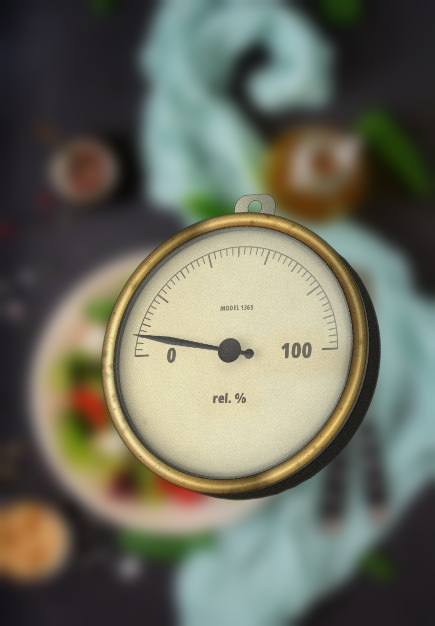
{"value": 6, "unit": "%"}
